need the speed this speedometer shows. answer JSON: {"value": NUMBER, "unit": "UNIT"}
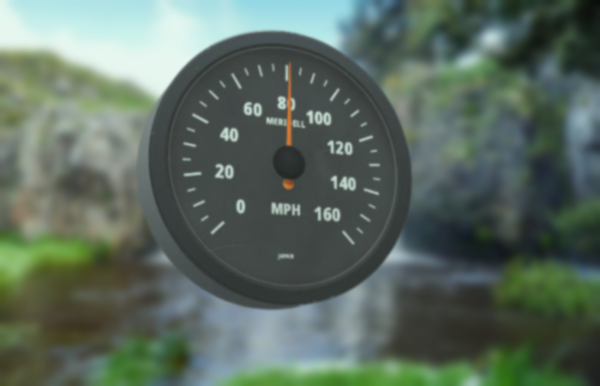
{"value": 80, "unit": "mph"}
